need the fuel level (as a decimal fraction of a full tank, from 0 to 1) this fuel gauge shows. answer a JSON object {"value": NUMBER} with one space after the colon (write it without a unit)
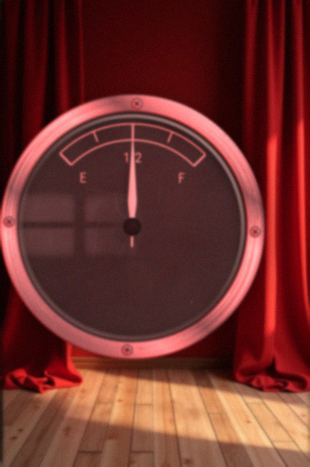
{"value": 0.5}
